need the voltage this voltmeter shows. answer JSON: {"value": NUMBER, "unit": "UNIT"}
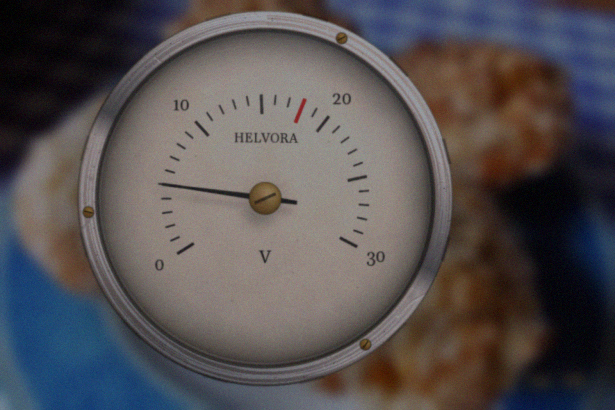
{"value": 5, "unit": "V"}
